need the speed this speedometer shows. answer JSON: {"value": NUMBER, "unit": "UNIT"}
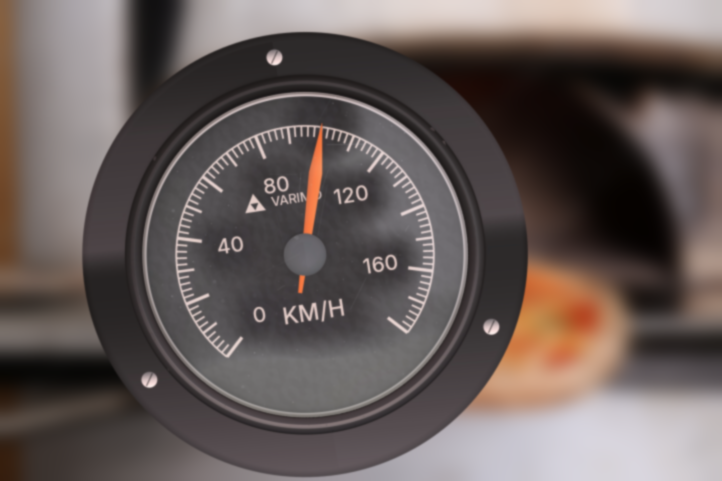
{"value": 100, "unit": "km/h"}
